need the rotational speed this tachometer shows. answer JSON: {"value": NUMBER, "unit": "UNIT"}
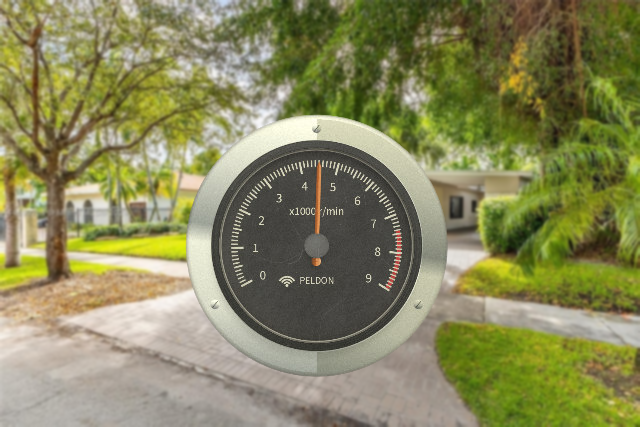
{"value": 4500, "unit": "rpm"}
